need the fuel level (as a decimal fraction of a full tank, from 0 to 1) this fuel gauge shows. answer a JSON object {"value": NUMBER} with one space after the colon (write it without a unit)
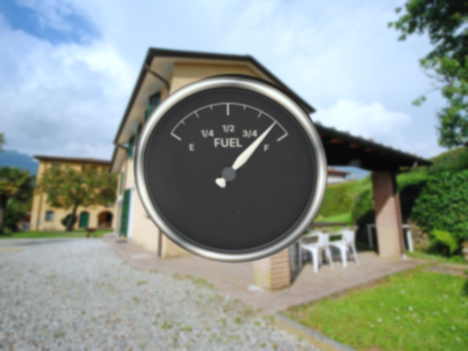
{"value": 0.875}
